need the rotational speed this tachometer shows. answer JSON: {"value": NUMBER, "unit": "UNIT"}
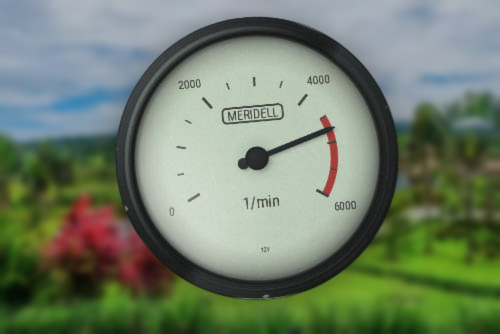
{"value": 4750, "unit": "rpm"}
